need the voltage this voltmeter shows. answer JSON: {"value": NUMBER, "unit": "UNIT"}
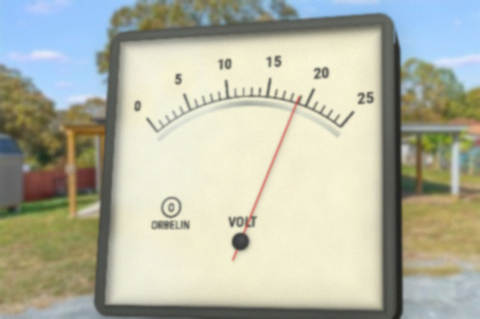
{"value": 19, "unit": "V"}
